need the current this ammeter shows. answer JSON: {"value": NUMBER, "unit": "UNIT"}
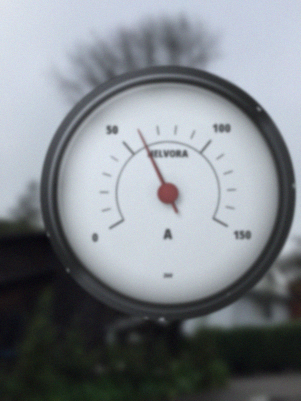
{"value": 60, "unit": "A"}
